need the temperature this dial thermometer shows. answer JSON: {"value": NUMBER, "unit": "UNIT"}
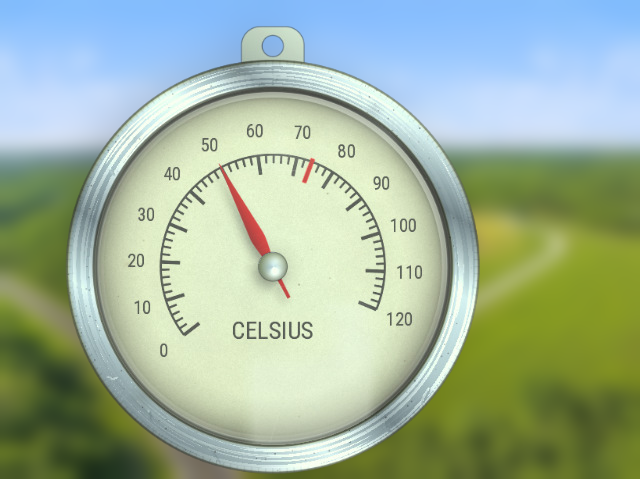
{"value": 50, "unit": "°C"}
